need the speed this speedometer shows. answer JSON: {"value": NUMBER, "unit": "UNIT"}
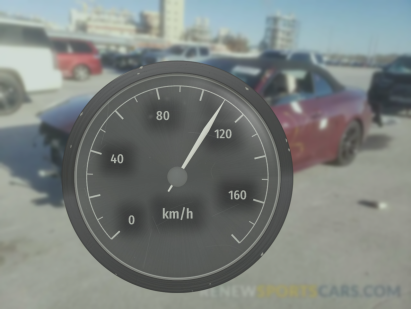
{"value": 110, "unit": "km/h"}
